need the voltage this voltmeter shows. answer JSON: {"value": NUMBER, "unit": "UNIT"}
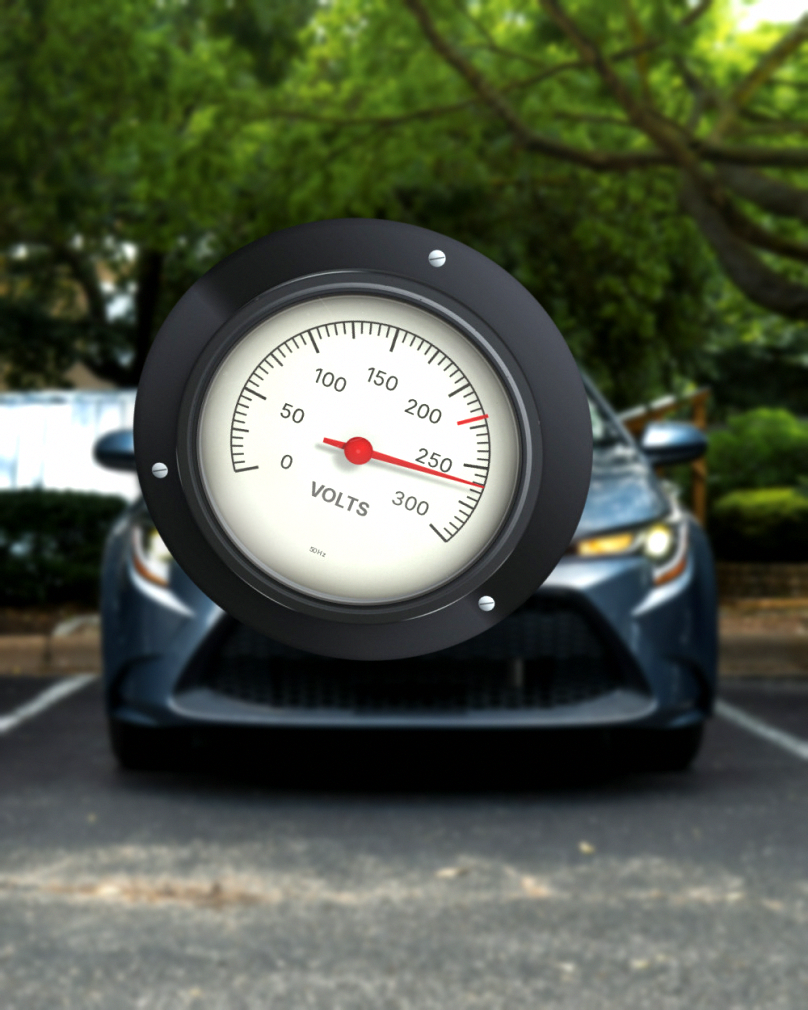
{"value": 260, "unit": "V"}
